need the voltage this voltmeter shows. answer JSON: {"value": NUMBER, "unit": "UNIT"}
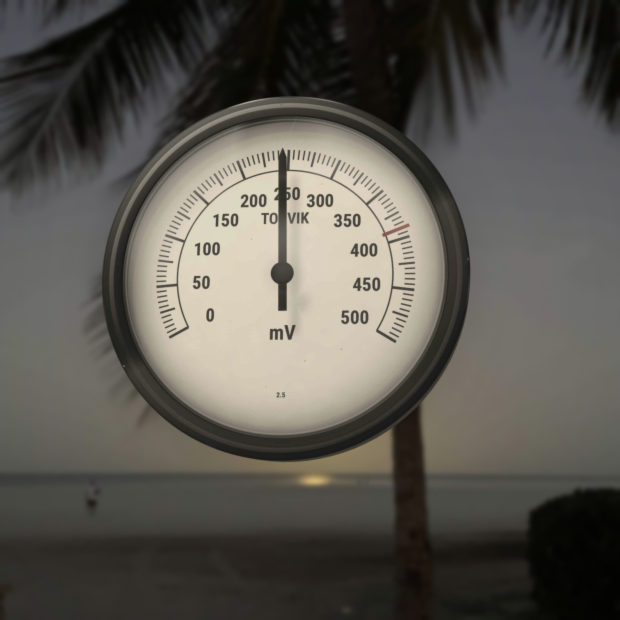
{"value": 245, "unit": "mV"}
